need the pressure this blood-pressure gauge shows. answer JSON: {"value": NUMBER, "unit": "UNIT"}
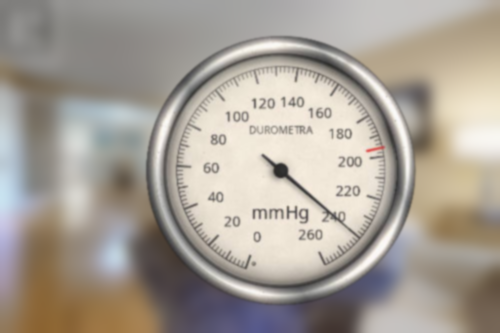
{"value": 240, "unit": "mmHg"}
